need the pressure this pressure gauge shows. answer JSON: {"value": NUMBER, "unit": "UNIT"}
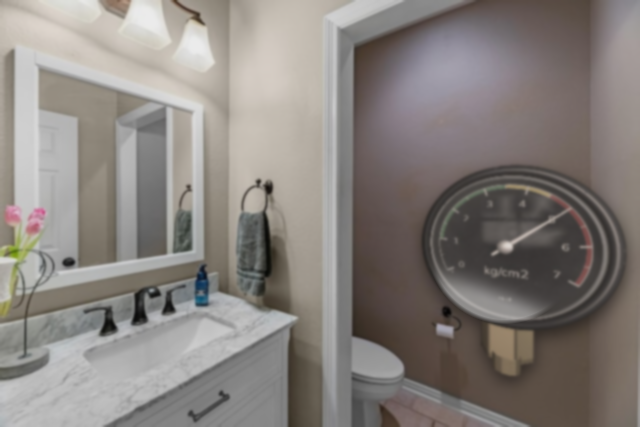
{"value": 5, "unit": "kg/cm²"}
